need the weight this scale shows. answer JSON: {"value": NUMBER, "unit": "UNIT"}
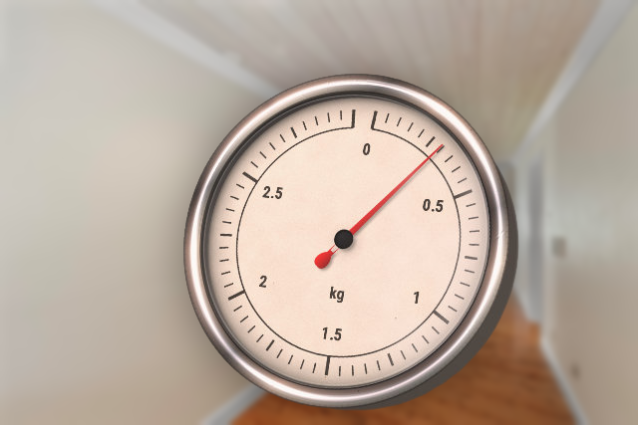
{"value": 0.3, "unit": "kg"}
